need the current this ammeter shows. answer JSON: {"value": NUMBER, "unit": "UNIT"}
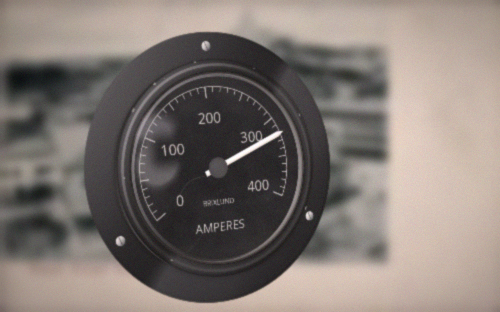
{"value": 320, "unit": "A"}
